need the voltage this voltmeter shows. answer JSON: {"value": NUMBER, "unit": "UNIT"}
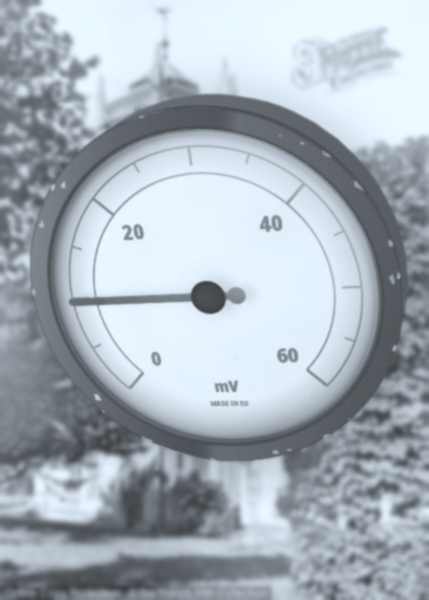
{"value": 10, "unit": "mV"}
